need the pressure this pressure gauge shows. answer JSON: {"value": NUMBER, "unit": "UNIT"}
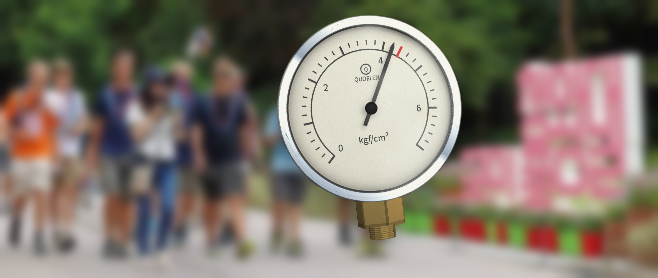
{"value": 4.2, "unit": "kg/cm²"}
